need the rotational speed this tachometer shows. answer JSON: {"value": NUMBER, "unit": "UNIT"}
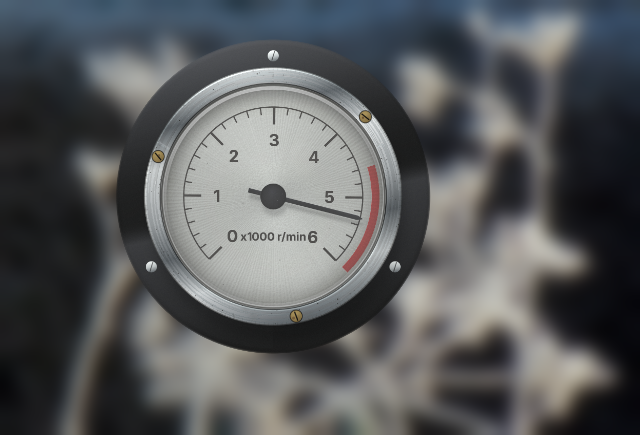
{"value": 5300, "unit": "rpm"}
